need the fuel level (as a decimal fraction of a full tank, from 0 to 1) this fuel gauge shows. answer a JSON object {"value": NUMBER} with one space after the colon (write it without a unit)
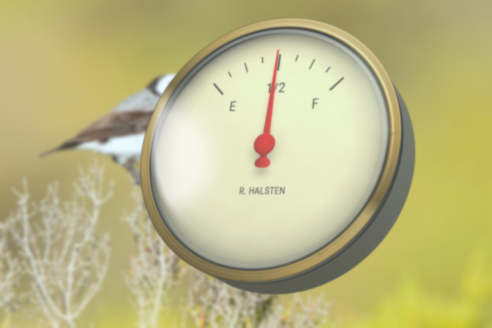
{"value": 0.5}
